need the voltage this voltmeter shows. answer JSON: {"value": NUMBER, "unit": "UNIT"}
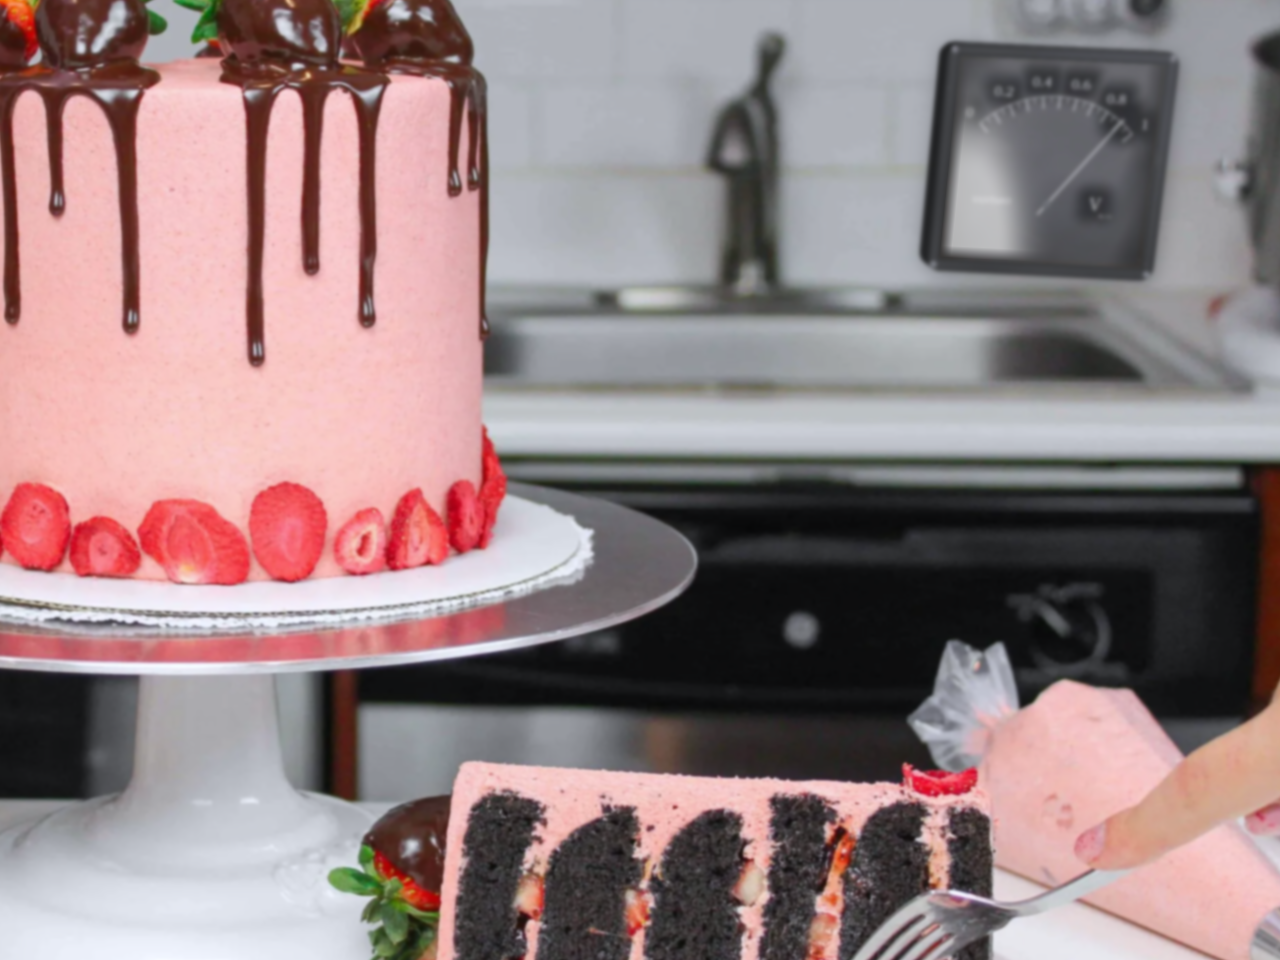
{"value": 0.9, "unit": "V"}
